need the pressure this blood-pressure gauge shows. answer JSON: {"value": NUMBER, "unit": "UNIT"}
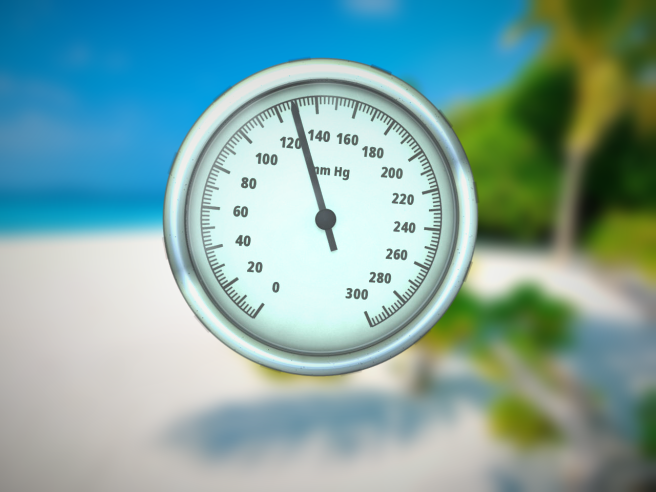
{"value": 128, "unit": "mmHg"}
